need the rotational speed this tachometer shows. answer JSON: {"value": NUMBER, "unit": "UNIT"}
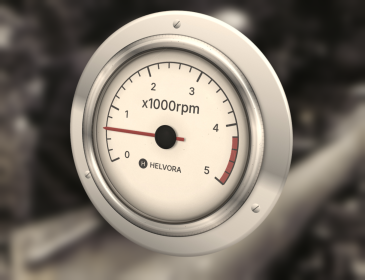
{"value": 600, "unit": "rpm"}
